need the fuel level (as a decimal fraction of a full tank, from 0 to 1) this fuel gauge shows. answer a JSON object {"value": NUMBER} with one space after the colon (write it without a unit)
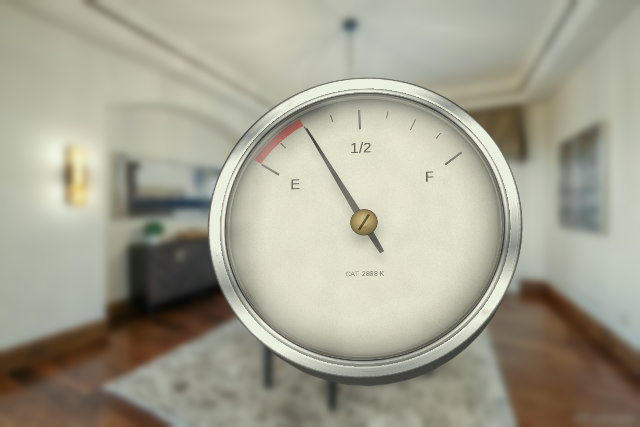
{"value": 0.25}
